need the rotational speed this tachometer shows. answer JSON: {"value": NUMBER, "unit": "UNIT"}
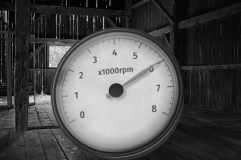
{"value": 6000, "unit": "rpm"}
